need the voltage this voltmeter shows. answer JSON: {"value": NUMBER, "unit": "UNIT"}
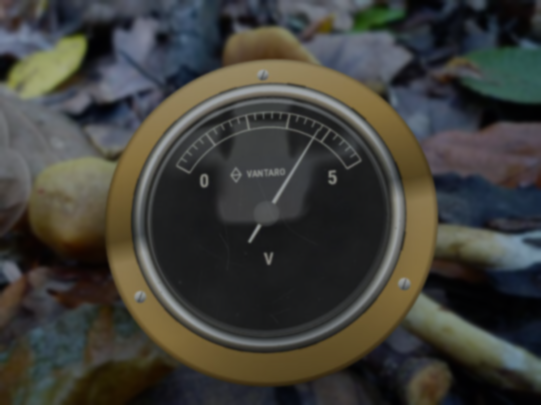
{"value": 3.8, "unit": "V"}
